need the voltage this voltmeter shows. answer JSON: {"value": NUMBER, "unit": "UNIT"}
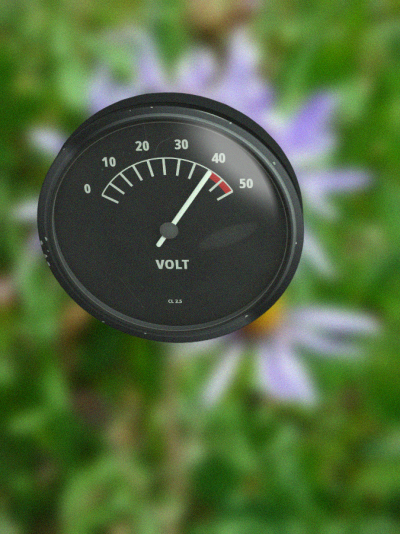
{"value": 40, "unit": "V"}
